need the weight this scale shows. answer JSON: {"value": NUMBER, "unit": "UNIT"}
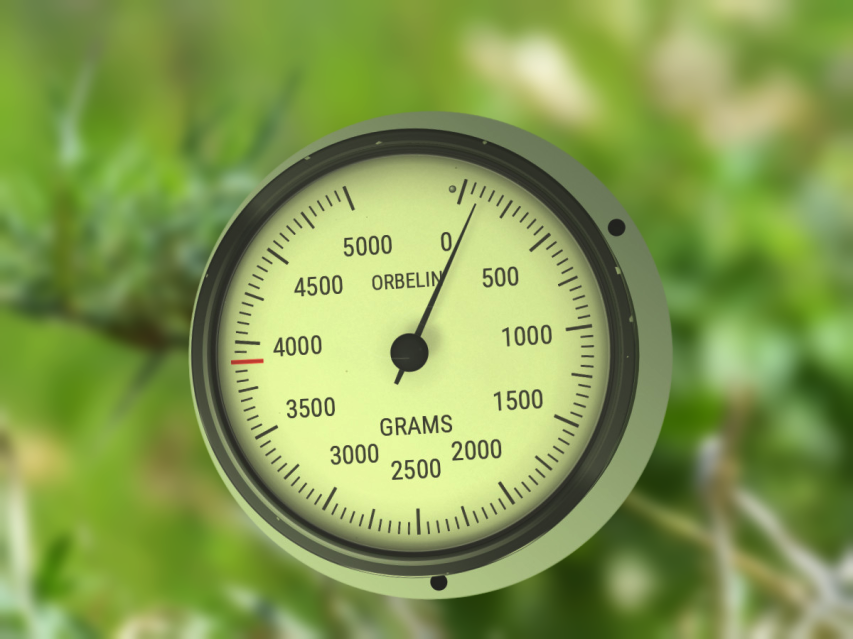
{"value": 100, "unit": "g"}
